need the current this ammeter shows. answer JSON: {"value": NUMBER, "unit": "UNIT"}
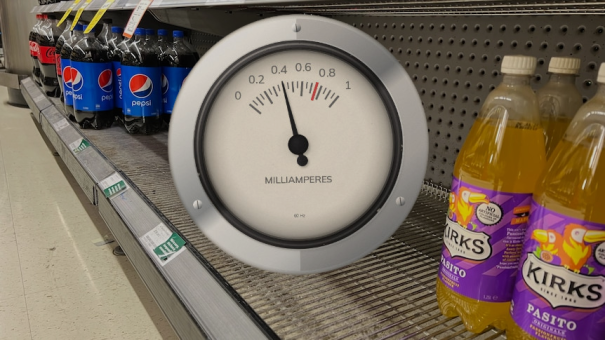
{"value": 0.4, "unit": "mA"}
